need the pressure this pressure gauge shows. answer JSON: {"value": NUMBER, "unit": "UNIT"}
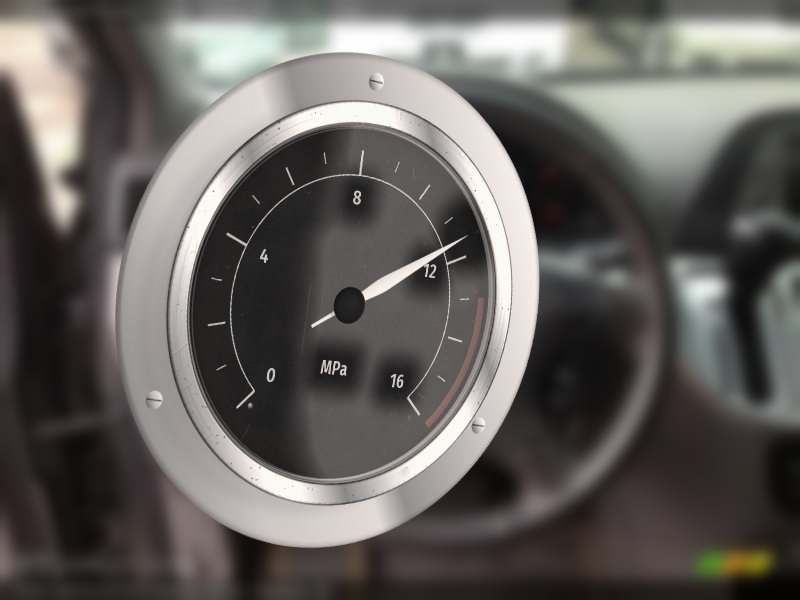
{"value": 11.5, "unit": "MPa"}
